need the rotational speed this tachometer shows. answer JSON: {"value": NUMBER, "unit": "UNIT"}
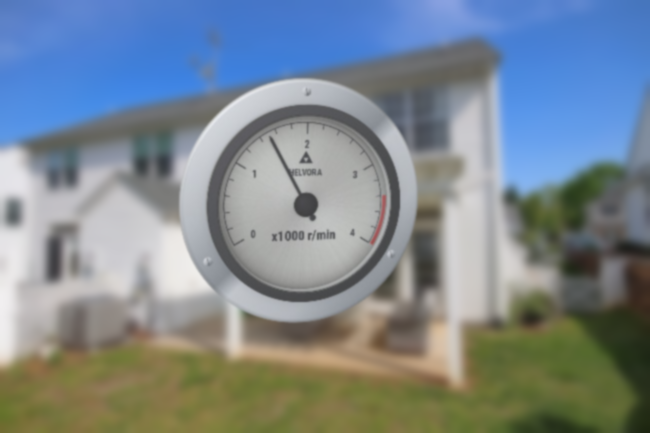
{"value": 1500, "unit": "rpm"}
